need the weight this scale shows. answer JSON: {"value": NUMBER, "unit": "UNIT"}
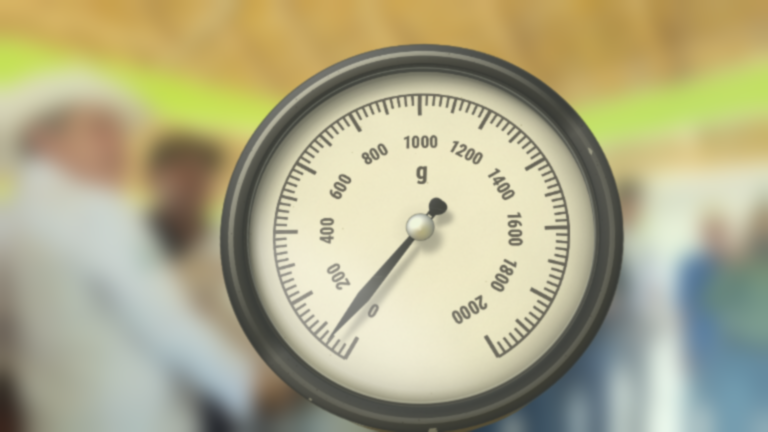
{"value": 60, "unit": "g"}
